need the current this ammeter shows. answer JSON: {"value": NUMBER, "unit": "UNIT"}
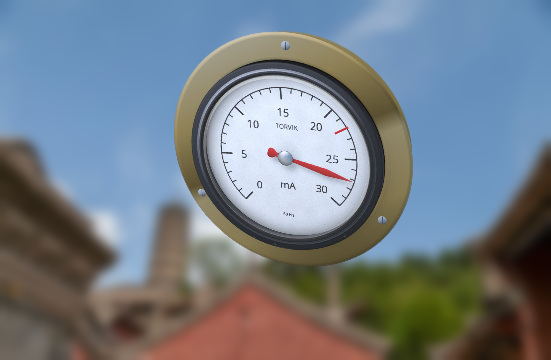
{"value": 27, "unit": "mA"}
